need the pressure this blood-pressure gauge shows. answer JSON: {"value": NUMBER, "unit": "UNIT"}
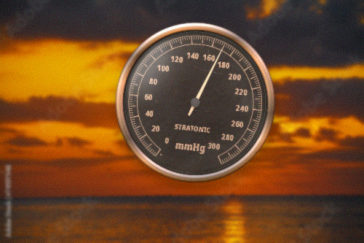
{"value": 170, "unit": "mmHg"}
